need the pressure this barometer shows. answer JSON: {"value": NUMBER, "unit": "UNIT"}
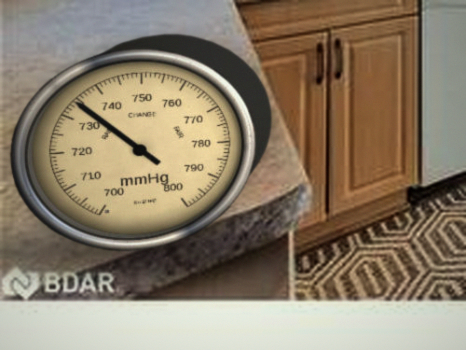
{"value": 735, "unit": "mmHg"}
